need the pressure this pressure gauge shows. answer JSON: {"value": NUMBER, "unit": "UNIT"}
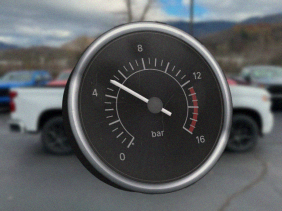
{"value": 5, "unit": "bar"}
